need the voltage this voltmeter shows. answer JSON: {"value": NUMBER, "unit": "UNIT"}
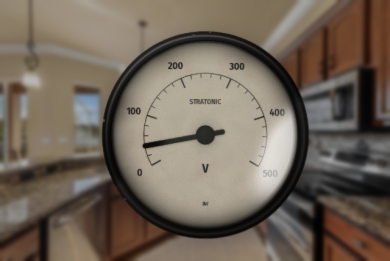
{"value": 40, "unit": "V"}
